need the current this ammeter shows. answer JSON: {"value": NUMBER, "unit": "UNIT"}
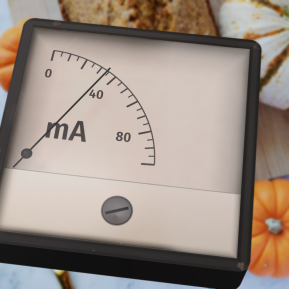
{"value": 35, "unit": "mA"}
